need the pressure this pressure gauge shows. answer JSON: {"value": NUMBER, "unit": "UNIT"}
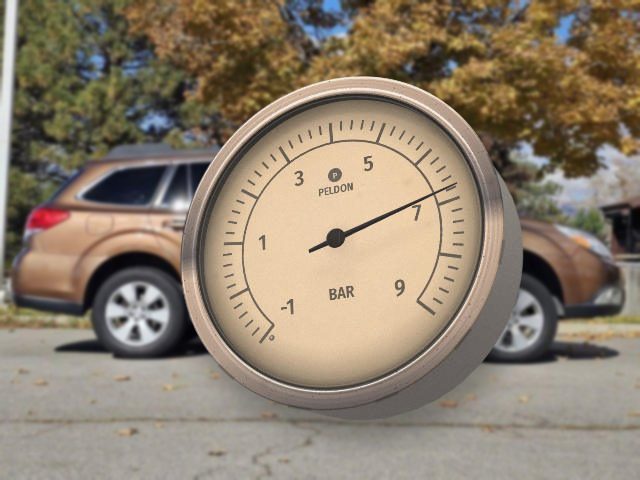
{"value": 6.8, "unit": "bar"}
